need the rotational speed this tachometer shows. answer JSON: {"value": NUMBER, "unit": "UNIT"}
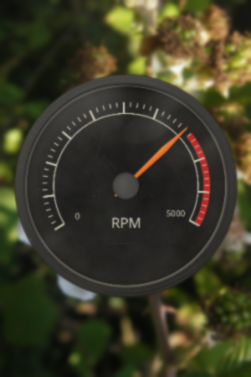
{"value": 3500, "unit": "rpm"}
